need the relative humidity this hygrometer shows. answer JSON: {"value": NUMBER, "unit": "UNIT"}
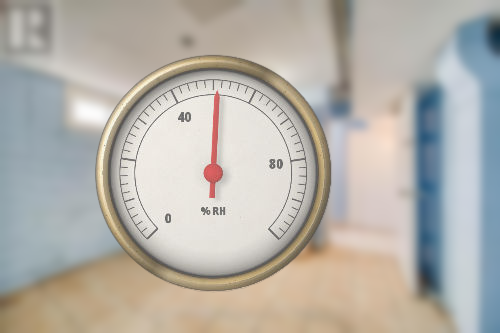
{"value": 51, "unit": "%"}
